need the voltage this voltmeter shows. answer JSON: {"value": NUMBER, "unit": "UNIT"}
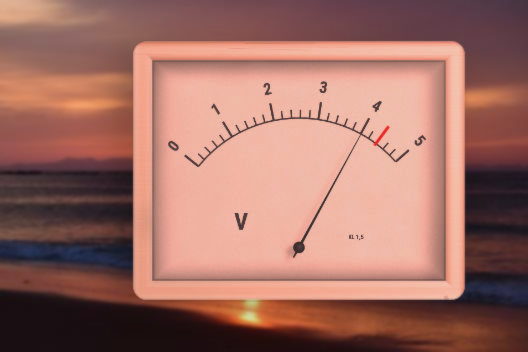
{"value": 4, "unit": "V"}
